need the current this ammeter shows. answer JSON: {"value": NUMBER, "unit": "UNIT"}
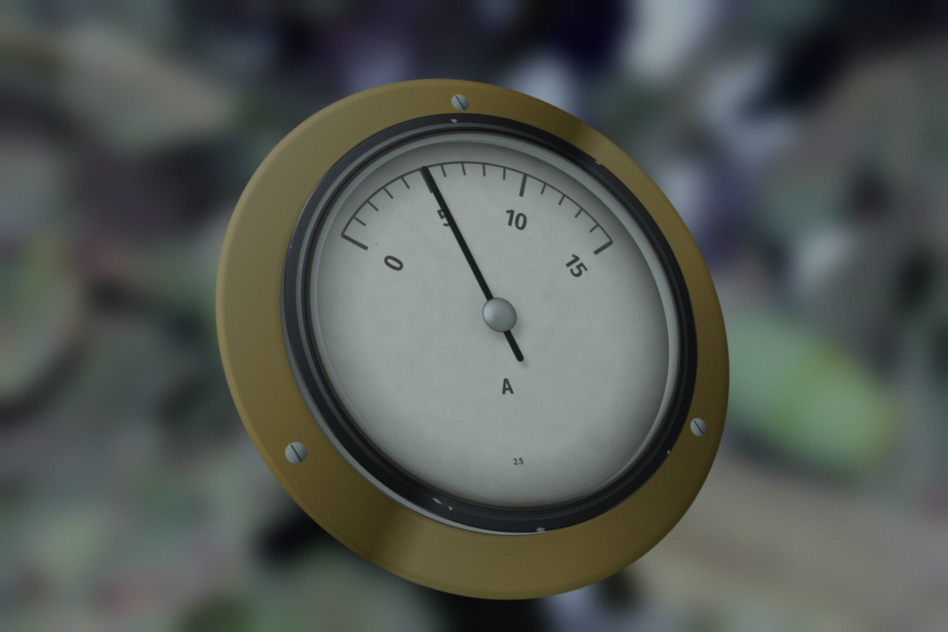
{"value": 5, "unit": "A"}
